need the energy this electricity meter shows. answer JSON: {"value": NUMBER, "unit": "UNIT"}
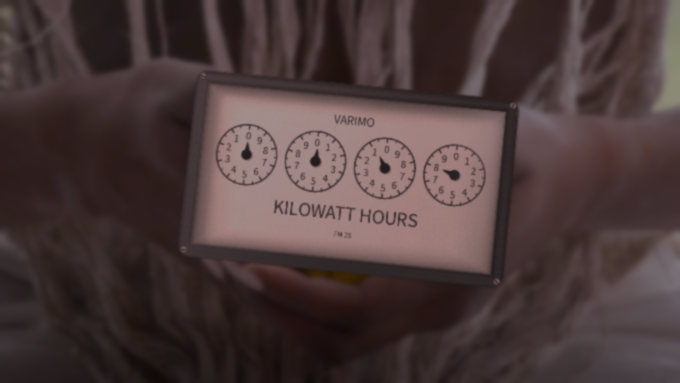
{"value": 8, "unit": "kWh"}
